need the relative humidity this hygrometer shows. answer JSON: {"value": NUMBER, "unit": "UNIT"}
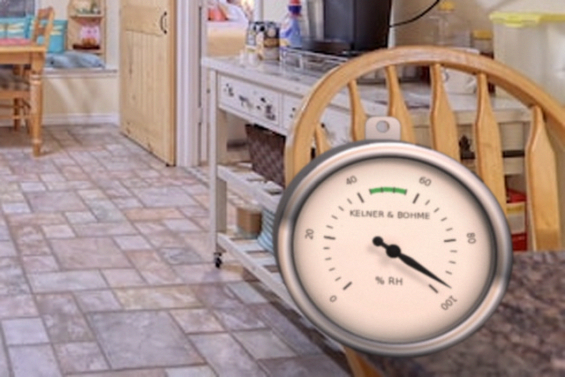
{"value": 96, "unit": "%"}
